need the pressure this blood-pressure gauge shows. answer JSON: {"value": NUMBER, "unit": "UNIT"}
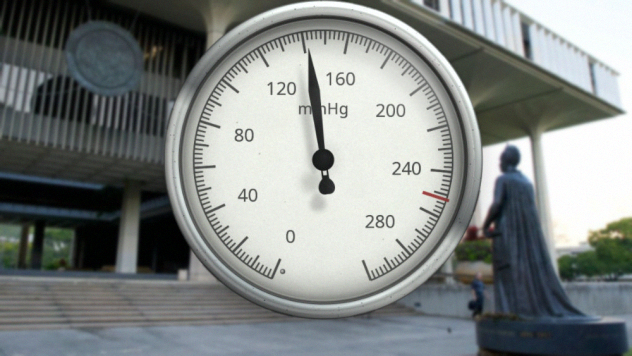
{"value": 142, "unit": "mmHg"}
